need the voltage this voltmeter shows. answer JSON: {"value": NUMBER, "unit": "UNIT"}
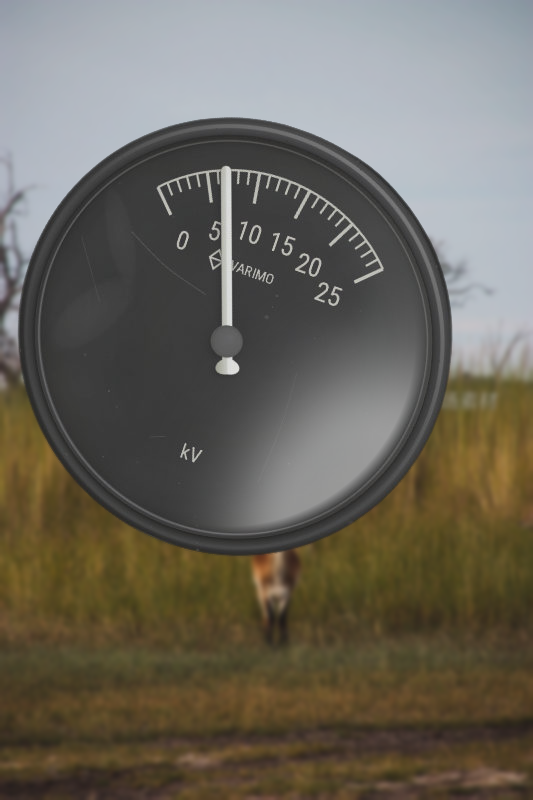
{"value": 7, "unit": "kV"}
